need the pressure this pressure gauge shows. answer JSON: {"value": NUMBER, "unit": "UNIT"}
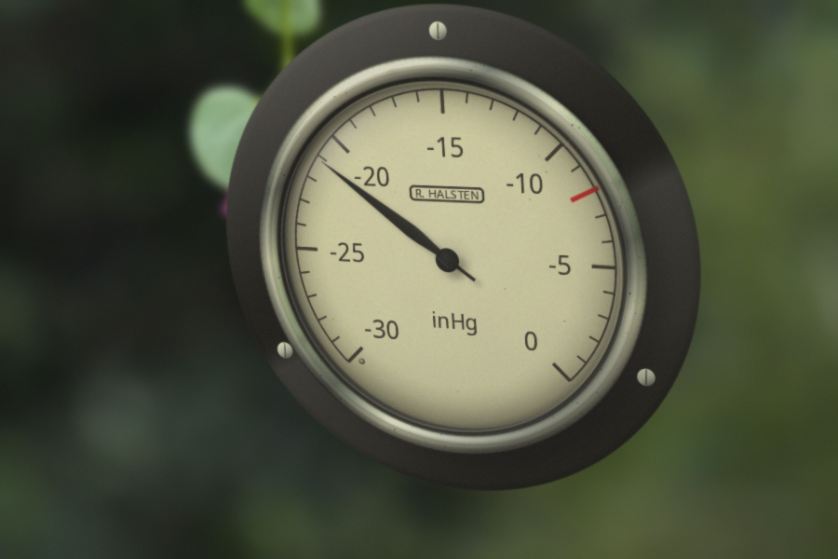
{"value": -21, "unit": "inHg"}
